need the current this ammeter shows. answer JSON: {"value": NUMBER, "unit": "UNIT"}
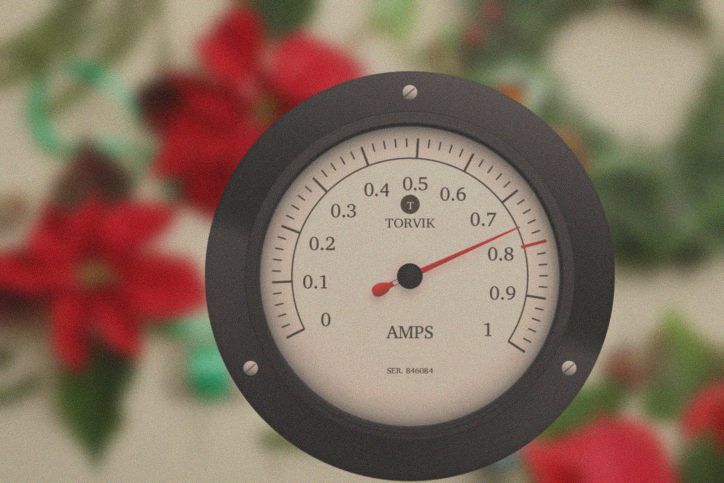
{"value": 0.76, "unit": "A"}
